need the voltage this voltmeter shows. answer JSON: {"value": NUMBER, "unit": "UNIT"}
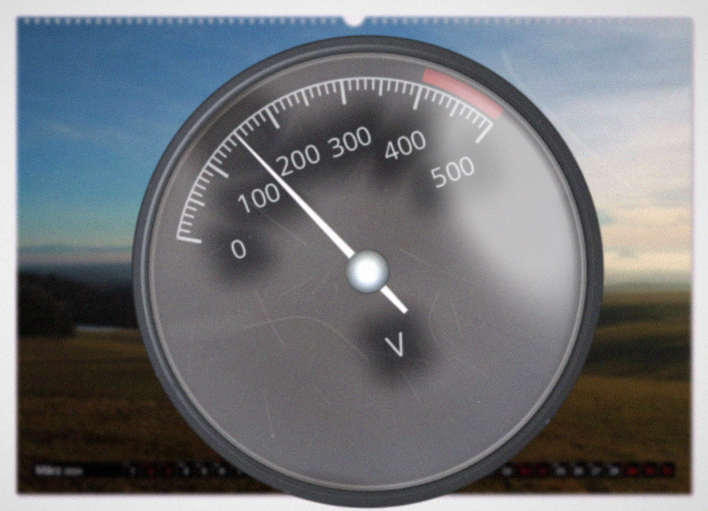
{"value": 150, "unit": "V"}
